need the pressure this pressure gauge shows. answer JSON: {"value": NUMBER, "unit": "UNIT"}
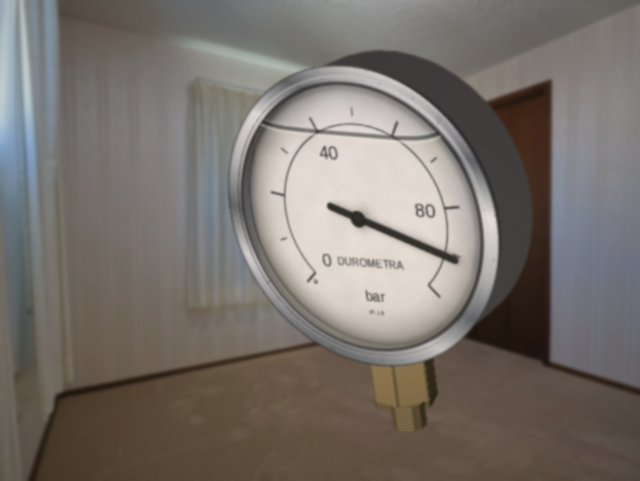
{"value": 90, "unit": "bar"}
